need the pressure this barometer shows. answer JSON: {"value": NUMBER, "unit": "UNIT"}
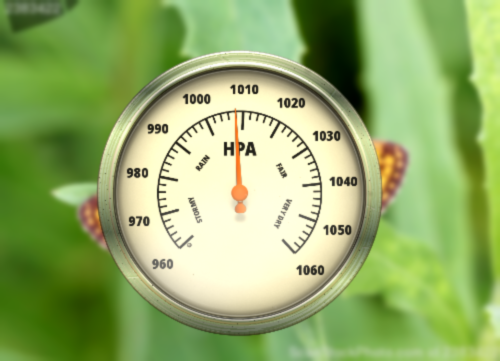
{"value": 1008, "unit": "hPa"}
